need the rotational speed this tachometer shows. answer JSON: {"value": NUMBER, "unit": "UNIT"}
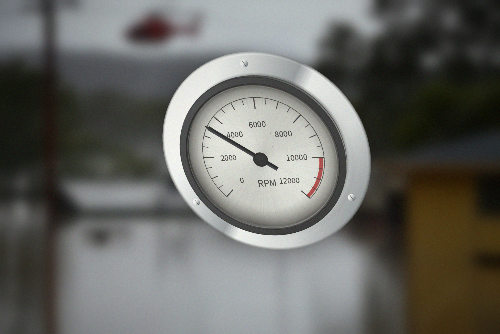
{"value": 3500, "unit": "rpm"}
